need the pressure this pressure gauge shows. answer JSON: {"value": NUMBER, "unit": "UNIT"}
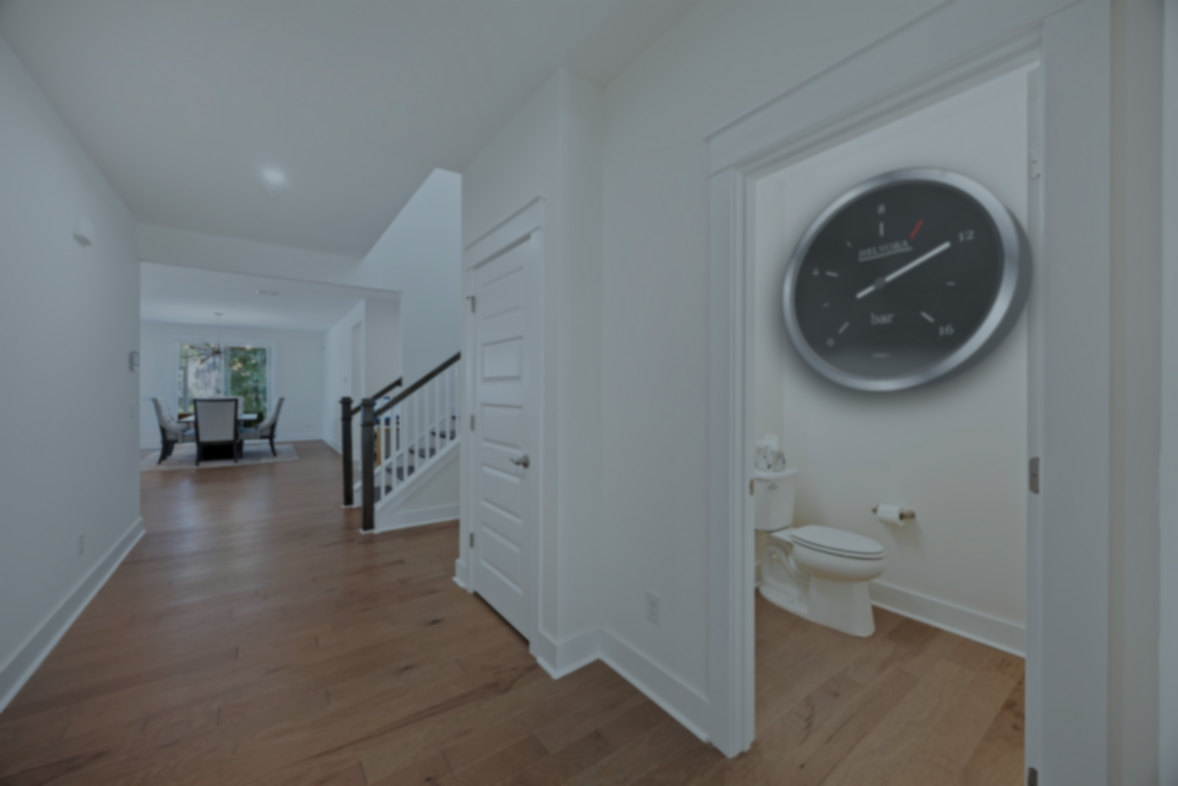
{"value": 12, "unit": "bar"}
